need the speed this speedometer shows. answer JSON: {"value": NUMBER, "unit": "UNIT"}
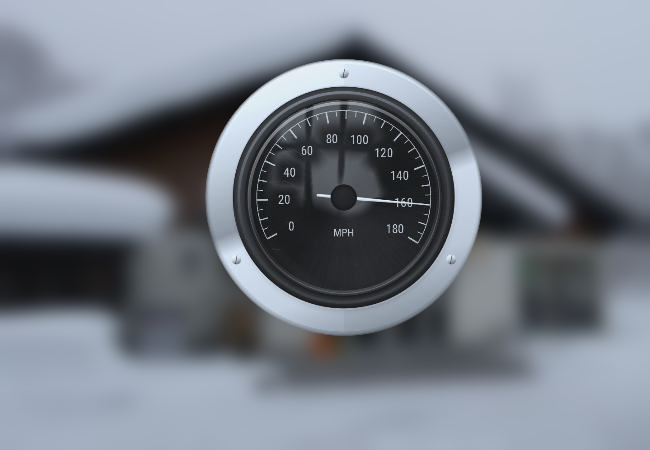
{"value": 160, "unit": "mph"}
